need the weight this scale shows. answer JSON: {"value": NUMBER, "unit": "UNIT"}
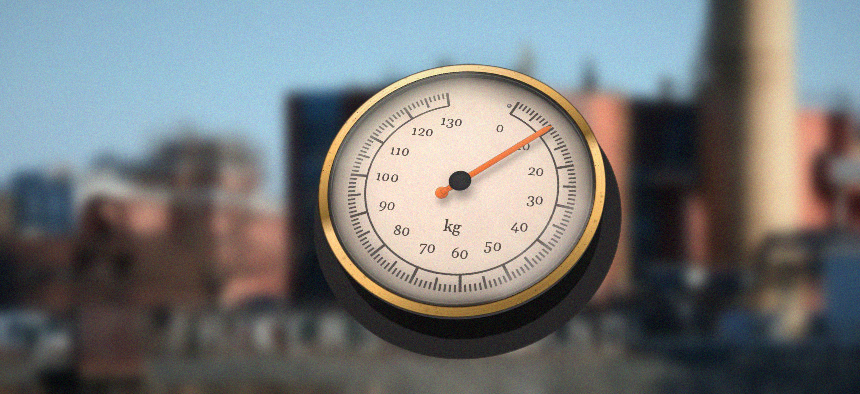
{"value": 10, "unit": "kg"}
